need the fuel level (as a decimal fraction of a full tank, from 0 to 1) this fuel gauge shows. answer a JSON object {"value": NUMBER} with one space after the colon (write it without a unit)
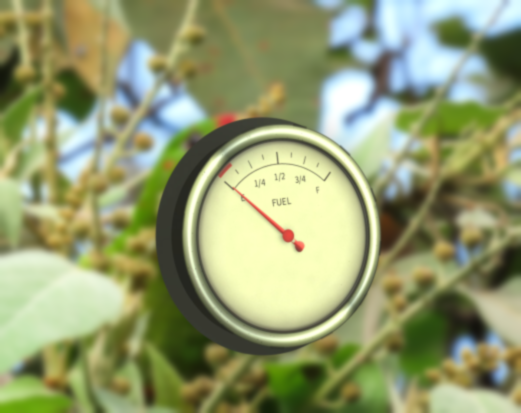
{"value": 0}
